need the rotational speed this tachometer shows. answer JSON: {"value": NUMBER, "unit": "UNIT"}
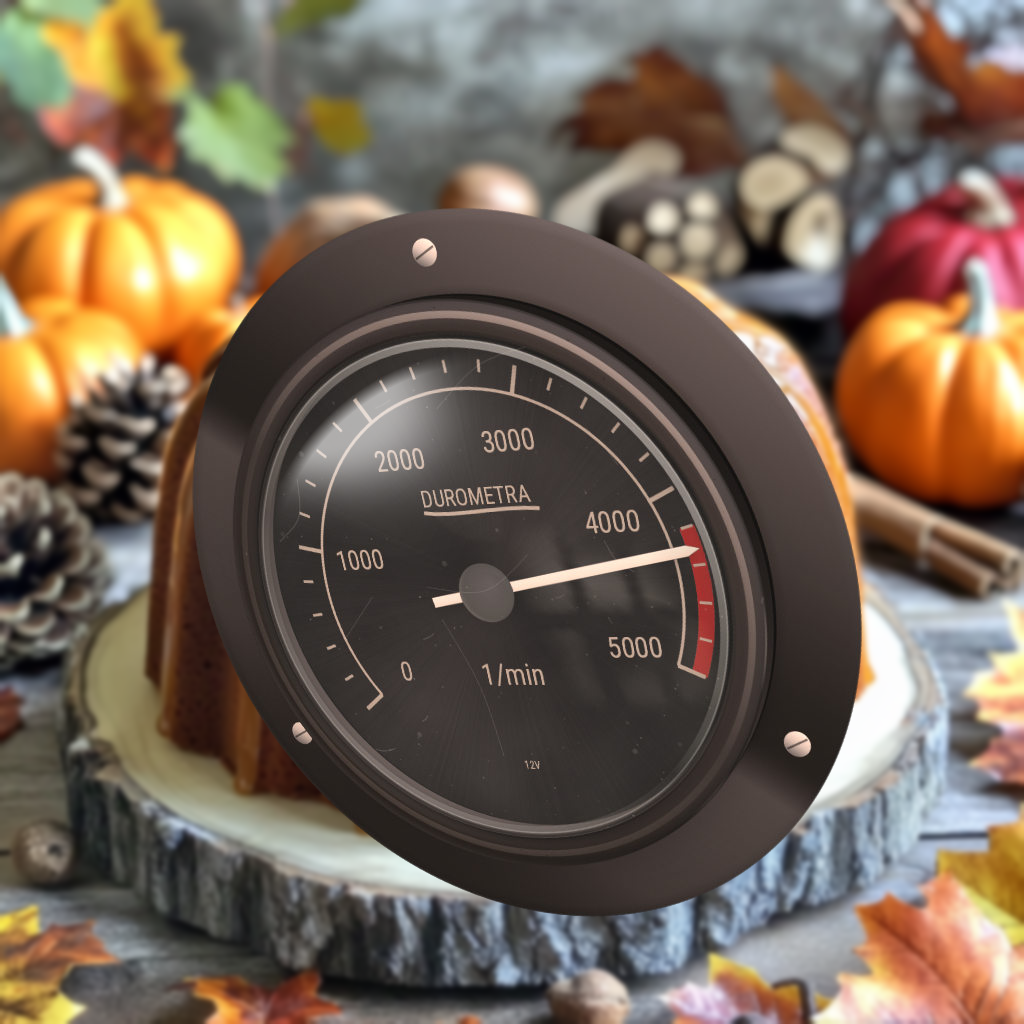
{"value": 4300, "unit": "rpm"}
